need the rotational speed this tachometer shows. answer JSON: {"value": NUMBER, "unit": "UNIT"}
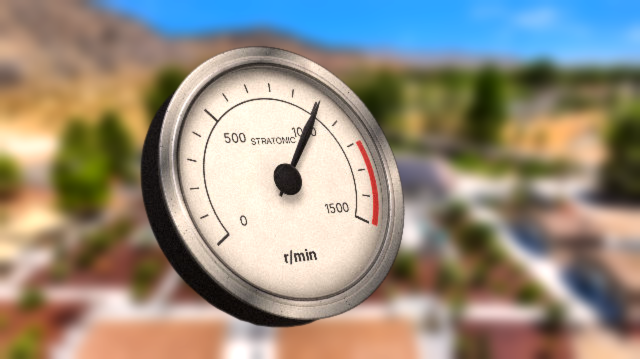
{"value": 1000, "unit": "rpm"}
